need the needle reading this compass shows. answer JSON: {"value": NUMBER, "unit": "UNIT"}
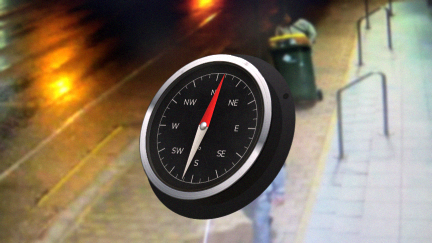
{"value": 10, "unit": "°"}
